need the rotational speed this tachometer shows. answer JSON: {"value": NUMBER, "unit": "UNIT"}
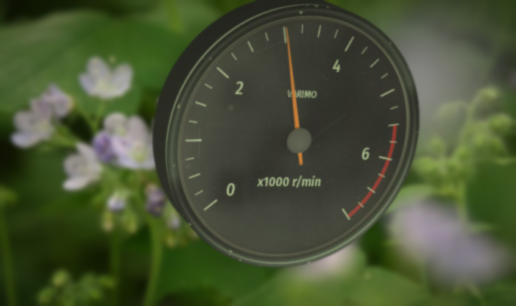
{"value": 3000, "unit": "rpm"}
